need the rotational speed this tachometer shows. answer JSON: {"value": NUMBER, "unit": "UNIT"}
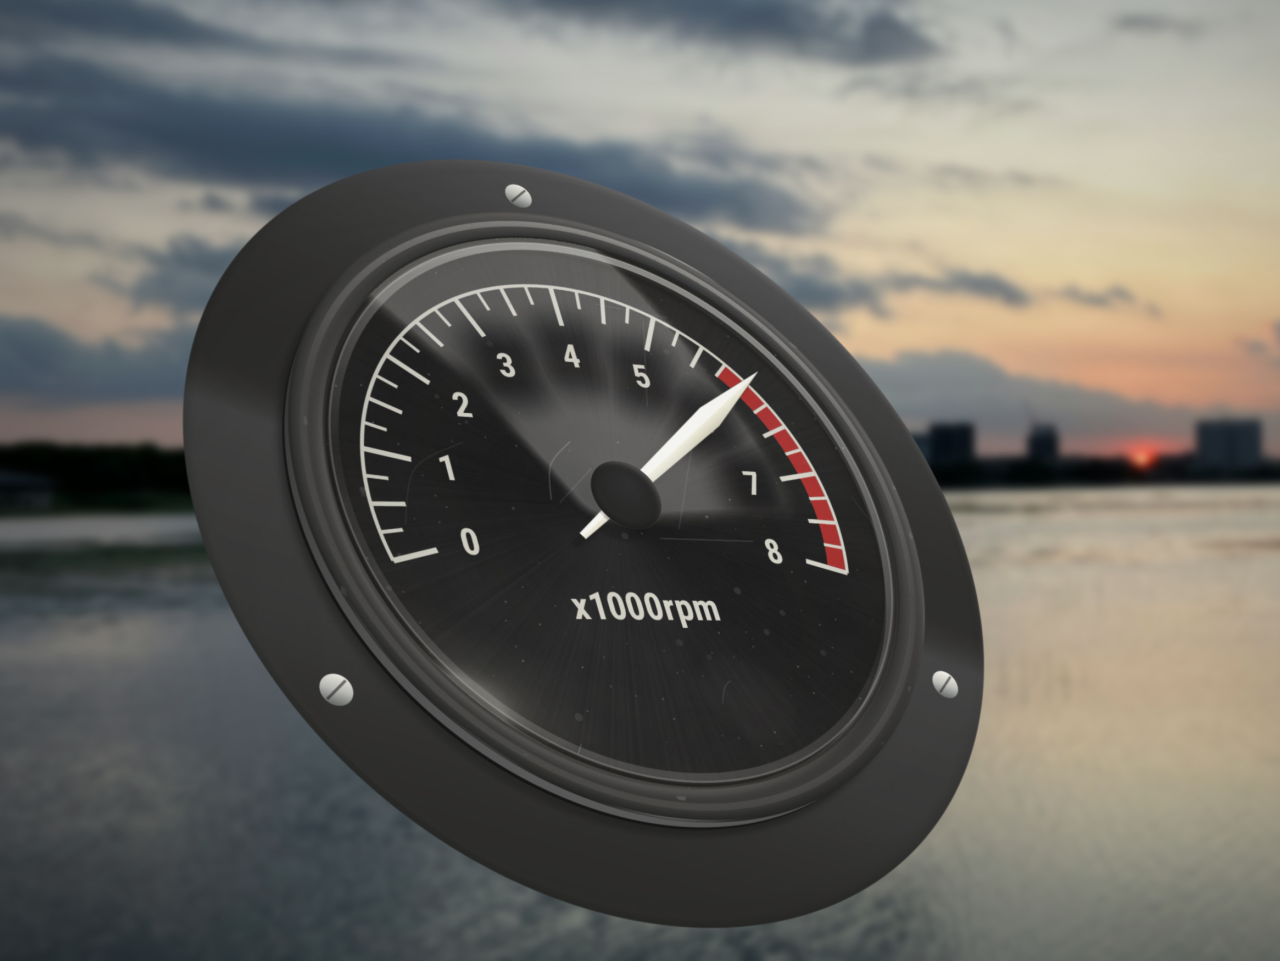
{"value": 6000, "unit": "rpm"}
